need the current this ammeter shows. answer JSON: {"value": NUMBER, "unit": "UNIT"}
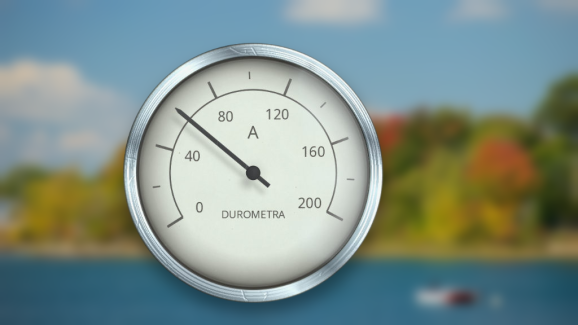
{"value": 60, "unit": "A"}
